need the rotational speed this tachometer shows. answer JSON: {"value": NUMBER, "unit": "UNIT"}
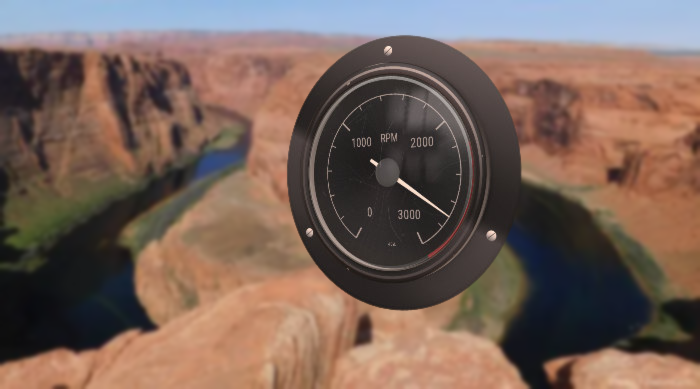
{"value": 2700, "unit": "rpm"}
